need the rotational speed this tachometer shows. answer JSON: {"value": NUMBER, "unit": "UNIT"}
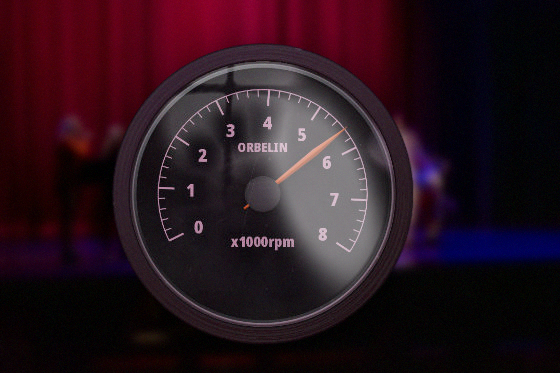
{"value": 5600, "unit": "rpm"}
